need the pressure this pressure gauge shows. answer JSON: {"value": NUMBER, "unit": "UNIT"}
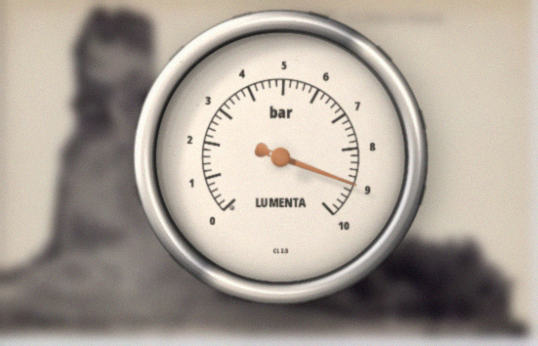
{"value": 9, "unit": "bar"}
